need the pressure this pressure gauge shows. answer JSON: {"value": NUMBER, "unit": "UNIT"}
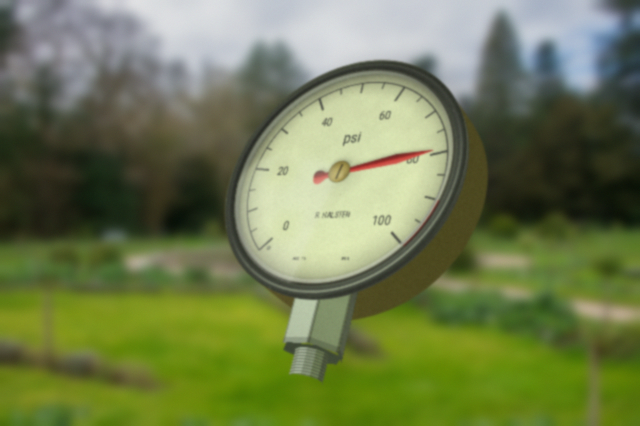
{"value": 80, "unit": "psi"}
